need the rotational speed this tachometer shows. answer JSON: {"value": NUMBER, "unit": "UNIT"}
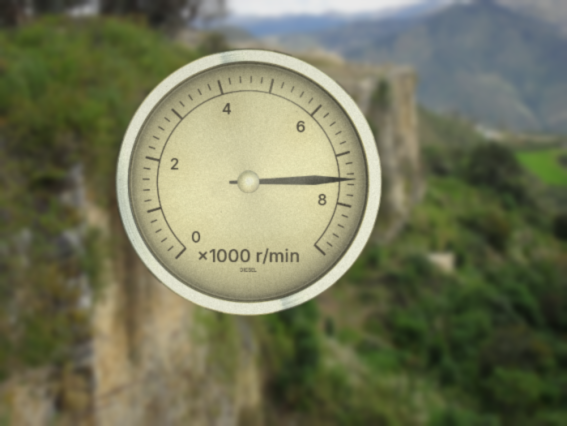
{"value": 7500, "unit": "rpm"}
